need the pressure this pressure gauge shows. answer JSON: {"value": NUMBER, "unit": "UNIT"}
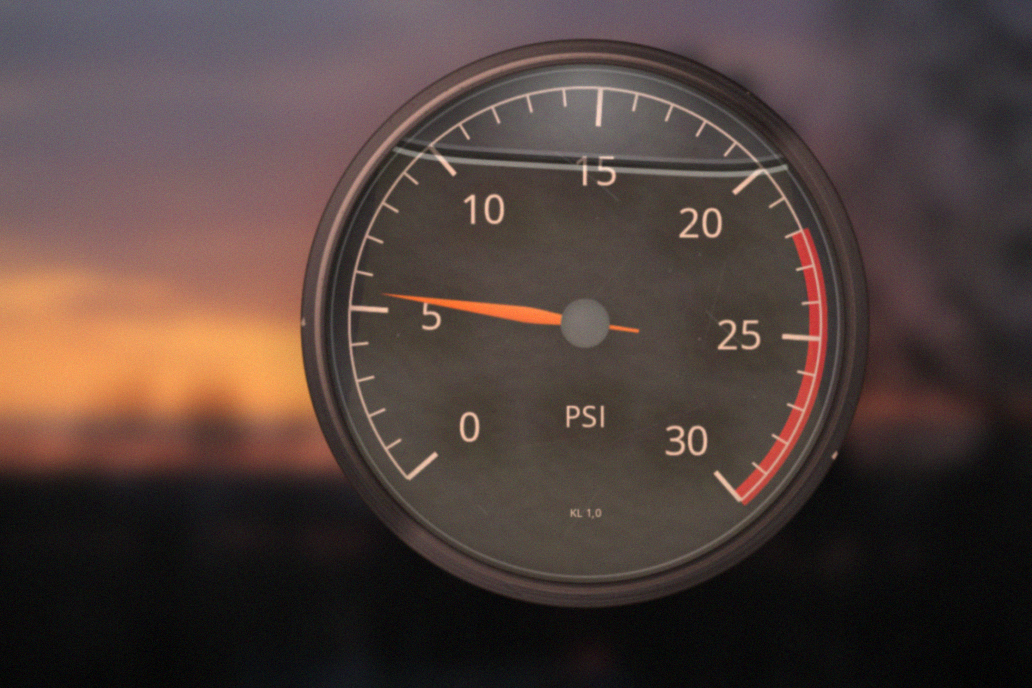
{"value": 5.5, "unit": "psi"}
